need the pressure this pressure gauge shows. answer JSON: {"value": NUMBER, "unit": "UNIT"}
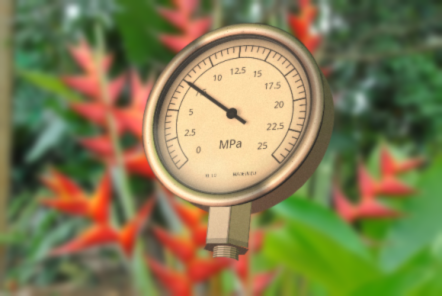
{"value": 7.5, "unit": "MPa"}
